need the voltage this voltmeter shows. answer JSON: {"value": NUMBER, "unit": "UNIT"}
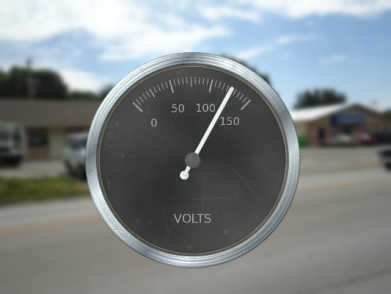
{"value": 125, "unit": "V"}
